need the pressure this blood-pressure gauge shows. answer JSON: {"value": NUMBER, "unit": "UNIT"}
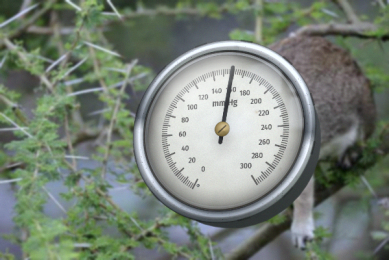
{"value": 160, "unit": "mmHg"}
